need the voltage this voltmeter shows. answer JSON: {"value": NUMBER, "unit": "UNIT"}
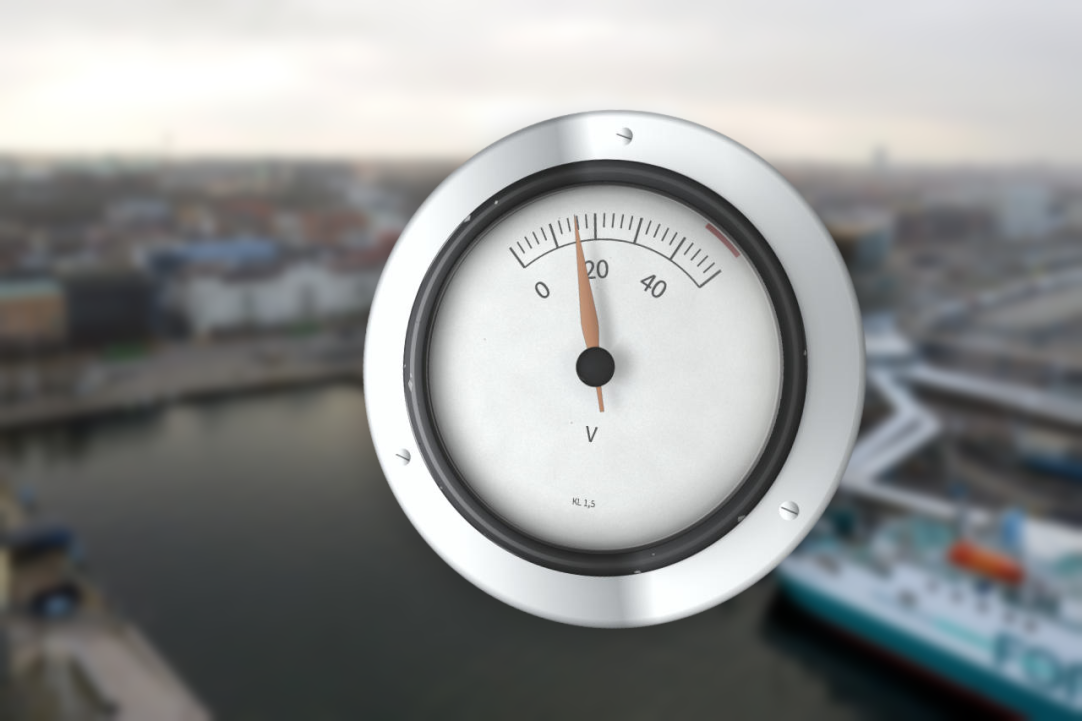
{"value": 16, "unit": "V"}
